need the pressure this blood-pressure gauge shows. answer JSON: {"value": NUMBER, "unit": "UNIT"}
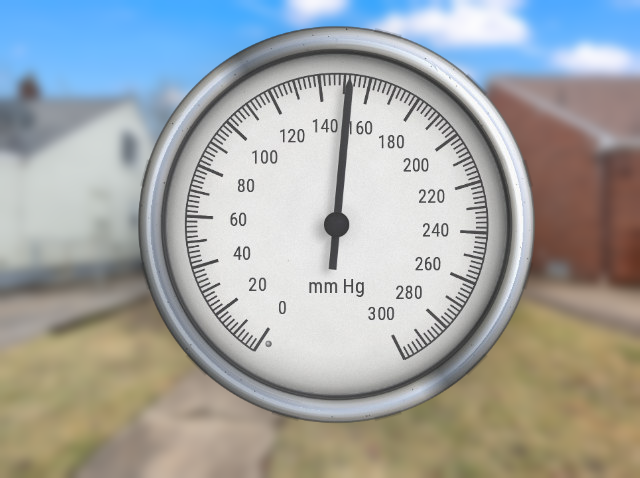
{"value": 152, "unit": "mmHg"}
